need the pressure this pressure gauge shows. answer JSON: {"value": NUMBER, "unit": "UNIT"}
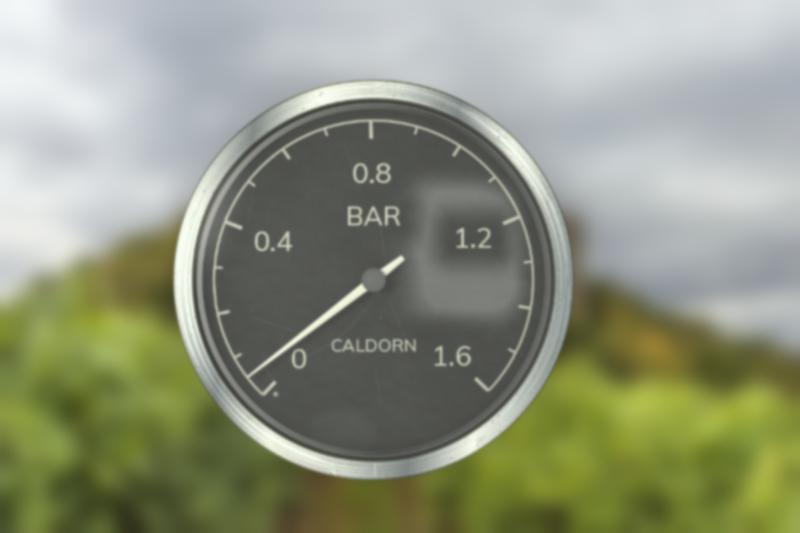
{"value": 0.05, "unit": "bar"}
